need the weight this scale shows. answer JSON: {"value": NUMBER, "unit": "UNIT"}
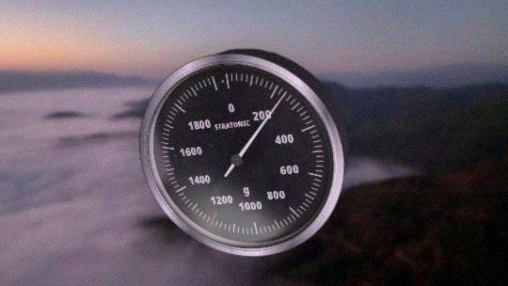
{"value": 240, "unit": "g"}
